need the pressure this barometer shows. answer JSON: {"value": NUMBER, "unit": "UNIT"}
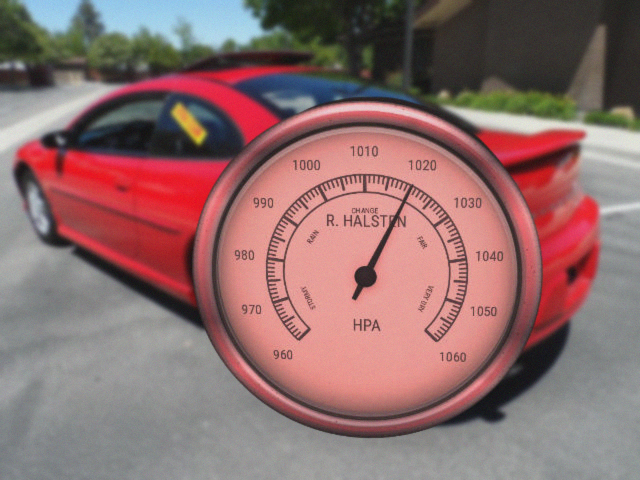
{"value": 1020, "unit": "hPa"}
